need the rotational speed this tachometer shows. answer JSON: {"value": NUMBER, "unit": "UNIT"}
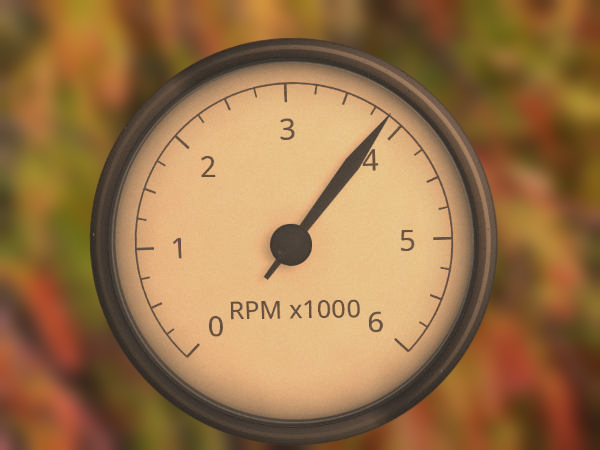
{"value": 3875, "unit": "rpm"}
